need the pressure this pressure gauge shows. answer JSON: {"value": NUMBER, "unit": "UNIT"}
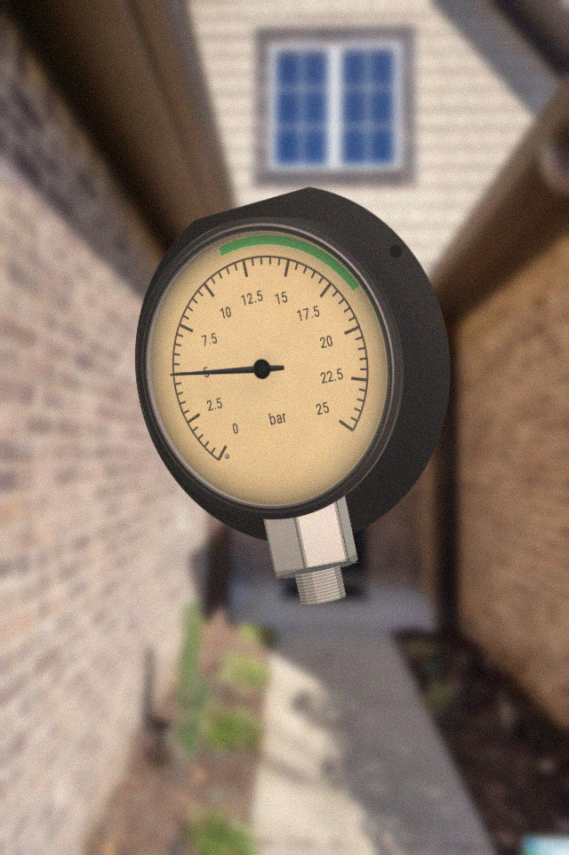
{"value": 5, "unit": "bar"}
